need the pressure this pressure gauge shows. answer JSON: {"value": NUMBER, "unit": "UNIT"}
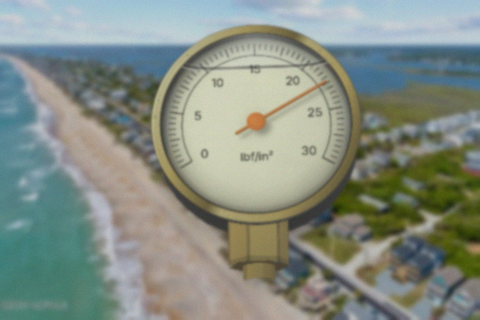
{"value": 22.5, "unit": "psi"}
